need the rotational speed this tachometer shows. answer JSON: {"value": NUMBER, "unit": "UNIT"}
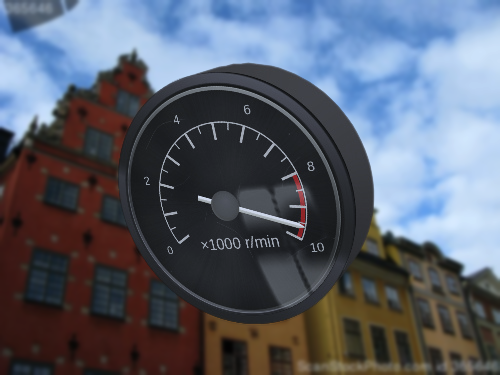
{"value": 9500, "unit": "rpm"}
